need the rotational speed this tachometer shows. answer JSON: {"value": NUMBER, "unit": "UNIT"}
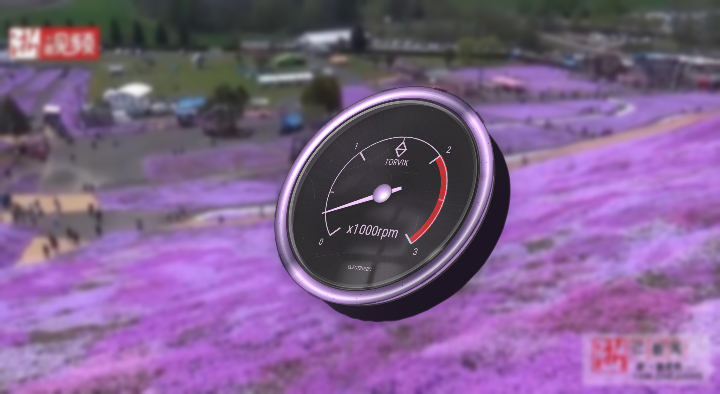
{"value": 250, "unit": "rpm"}
